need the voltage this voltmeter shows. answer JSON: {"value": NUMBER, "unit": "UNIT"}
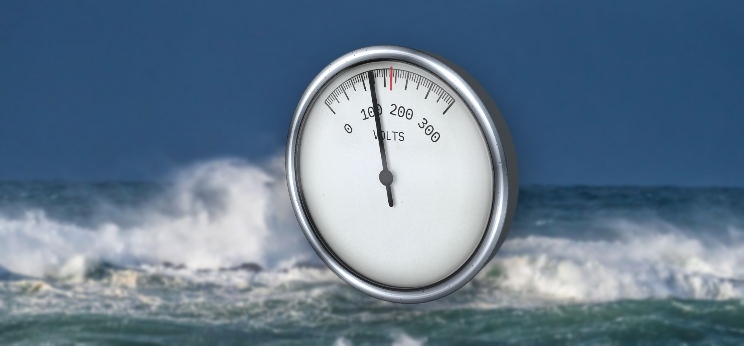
{"value": 125, "unit": "V"}
